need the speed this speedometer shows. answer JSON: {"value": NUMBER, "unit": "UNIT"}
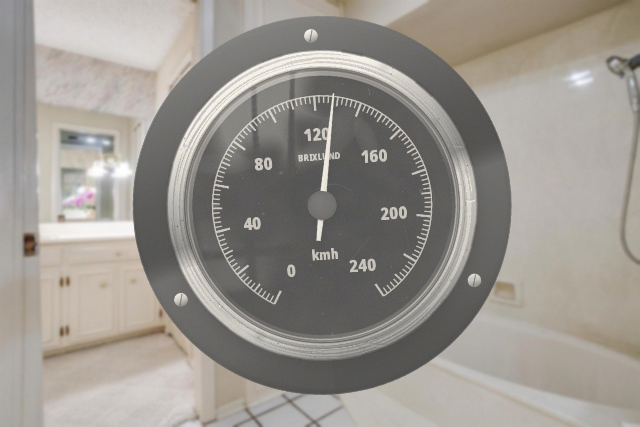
{"value": 128, "unit": "km/h"}
